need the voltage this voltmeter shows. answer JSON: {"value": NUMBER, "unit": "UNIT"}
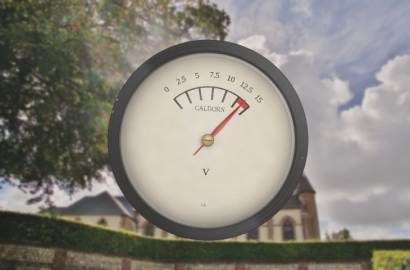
{"value": 13.75, "unit": "V"}
